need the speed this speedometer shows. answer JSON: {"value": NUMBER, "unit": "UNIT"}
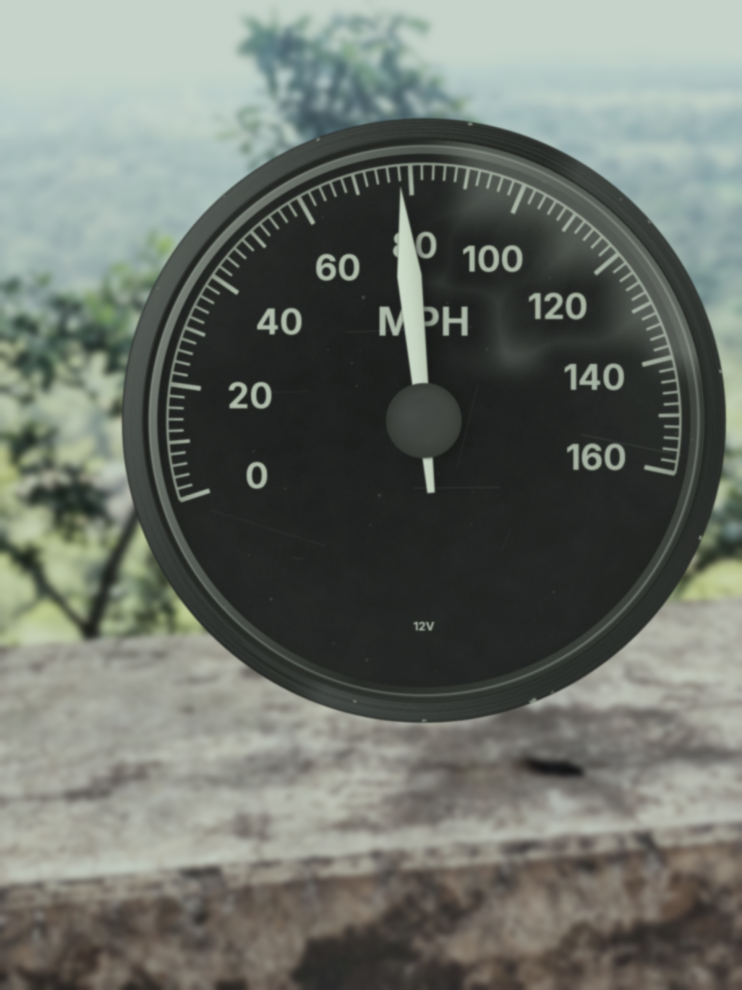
{"value": 78, "unit": "mph"}
